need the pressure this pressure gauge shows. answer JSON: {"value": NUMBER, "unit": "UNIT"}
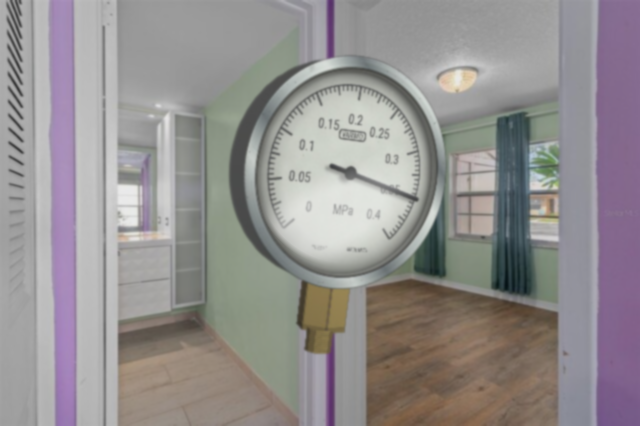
{"value": 0.35, "unit": "MPa"}
